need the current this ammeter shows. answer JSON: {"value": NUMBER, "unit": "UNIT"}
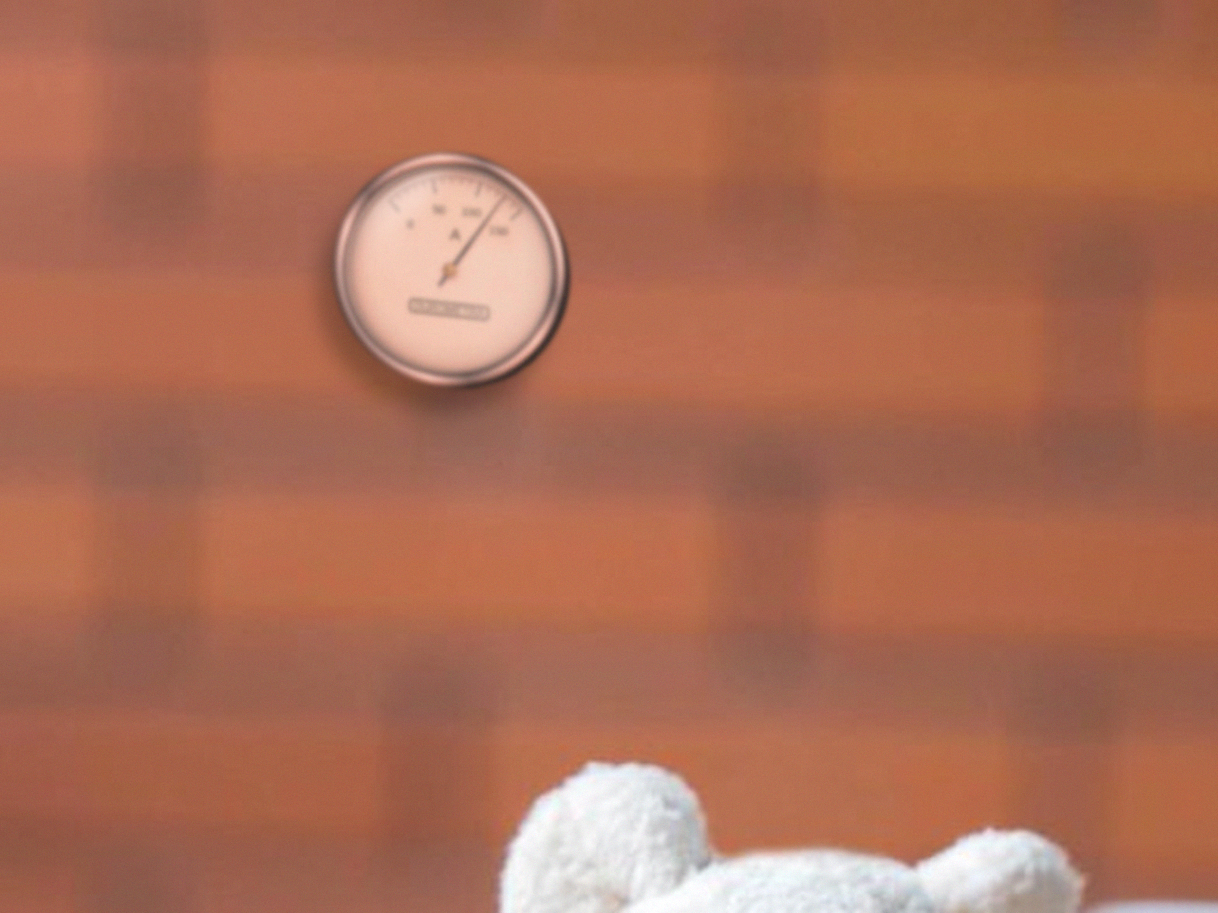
{"value": 130, "unit": "A"}
